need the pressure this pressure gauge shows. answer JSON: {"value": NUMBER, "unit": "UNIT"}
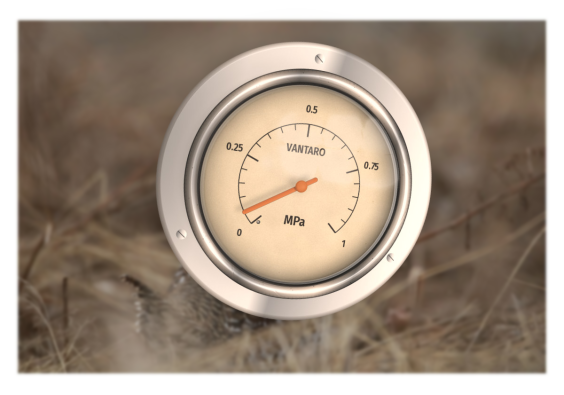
{"value": 0.05, "unit": "MPa"}
